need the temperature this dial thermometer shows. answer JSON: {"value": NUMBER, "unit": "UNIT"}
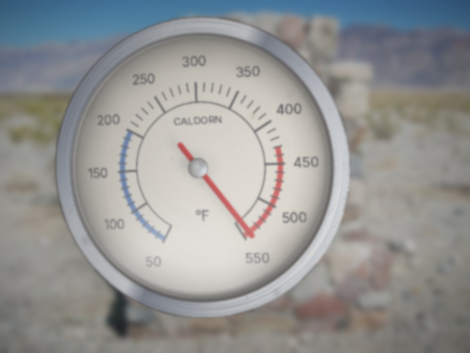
{"value": 540, "unit": "°F"}
